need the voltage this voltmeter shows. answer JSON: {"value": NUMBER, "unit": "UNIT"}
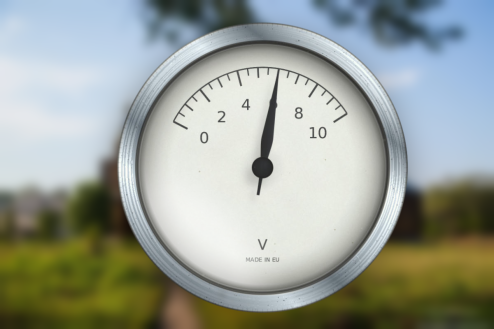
{"value": 6, "unit": "V"}
